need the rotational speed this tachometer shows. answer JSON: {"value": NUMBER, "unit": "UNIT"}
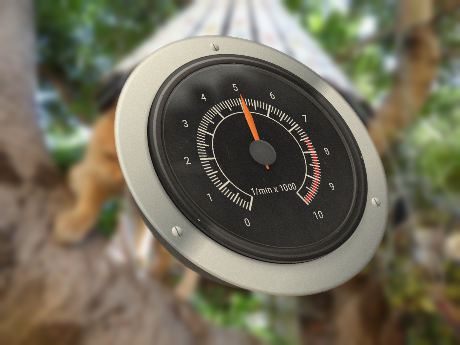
{"value": 5000, "unit": "rpm"}
